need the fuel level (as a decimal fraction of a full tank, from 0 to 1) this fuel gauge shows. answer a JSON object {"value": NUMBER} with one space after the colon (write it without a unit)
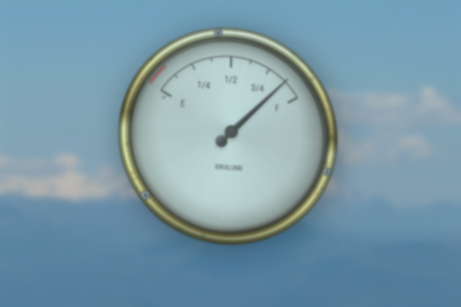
{"value": 0.875}
